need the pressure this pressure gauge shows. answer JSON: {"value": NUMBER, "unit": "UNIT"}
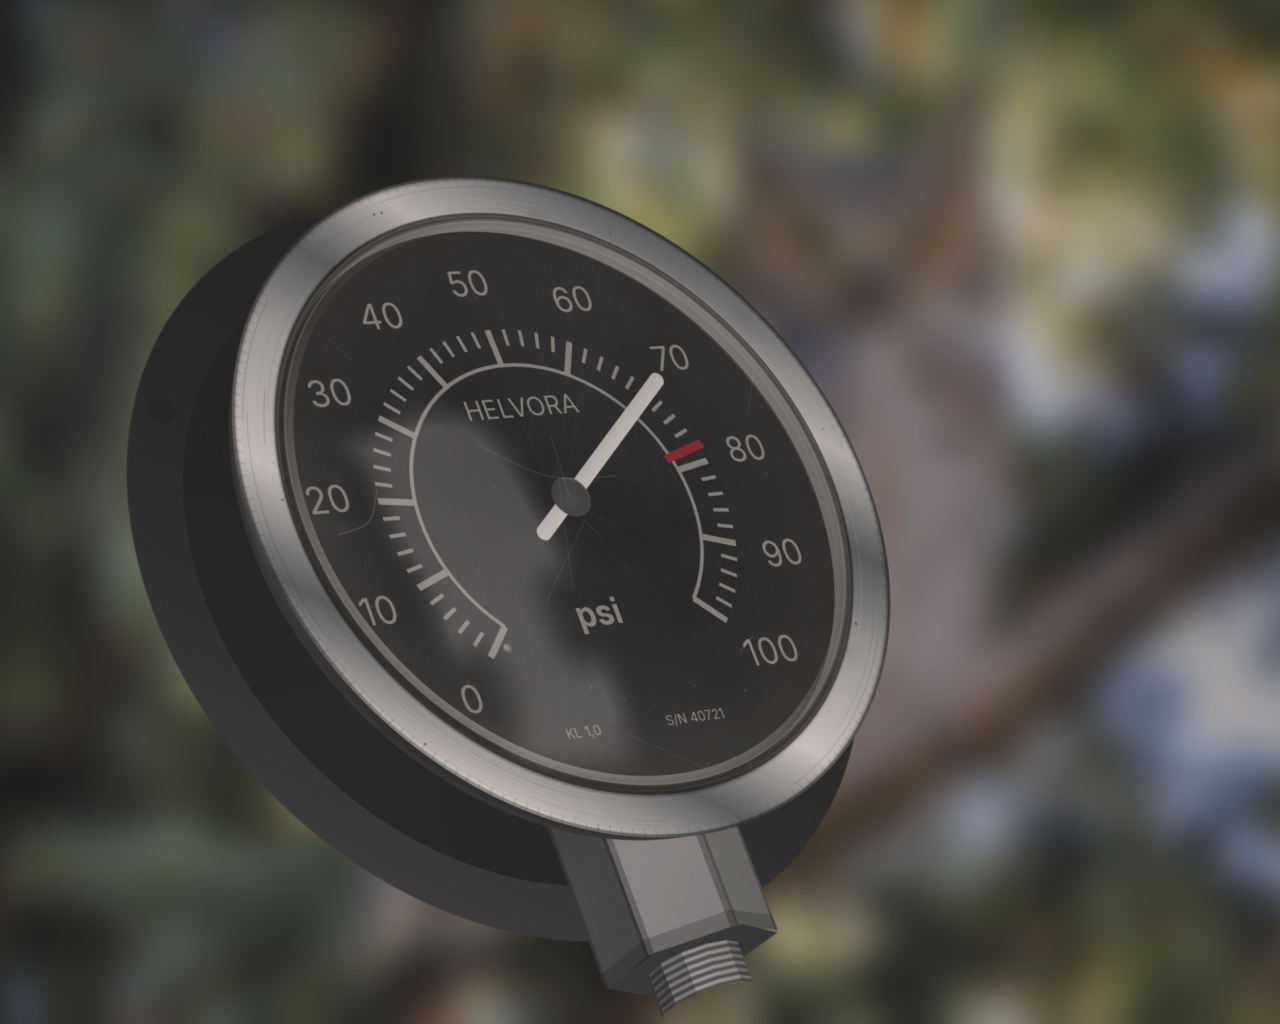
{"value": 70, "unit": "psi"}
